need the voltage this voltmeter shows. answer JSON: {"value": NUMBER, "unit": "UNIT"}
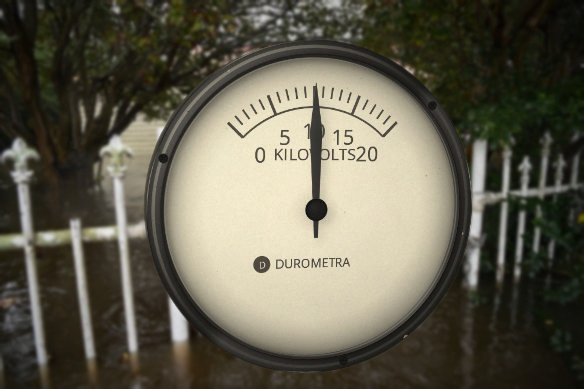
{"value": 10, "unit": "kV"}
